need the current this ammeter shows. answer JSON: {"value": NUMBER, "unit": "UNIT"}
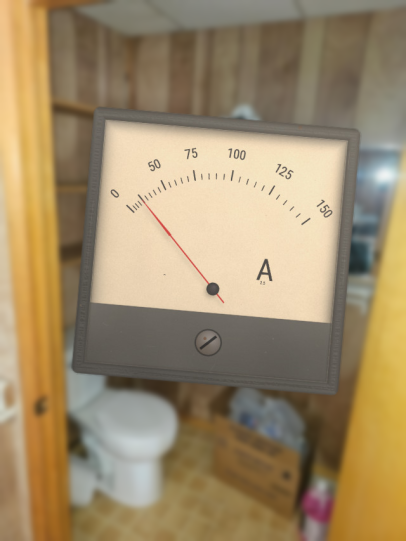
{"value": 25, "unit": "A"}
